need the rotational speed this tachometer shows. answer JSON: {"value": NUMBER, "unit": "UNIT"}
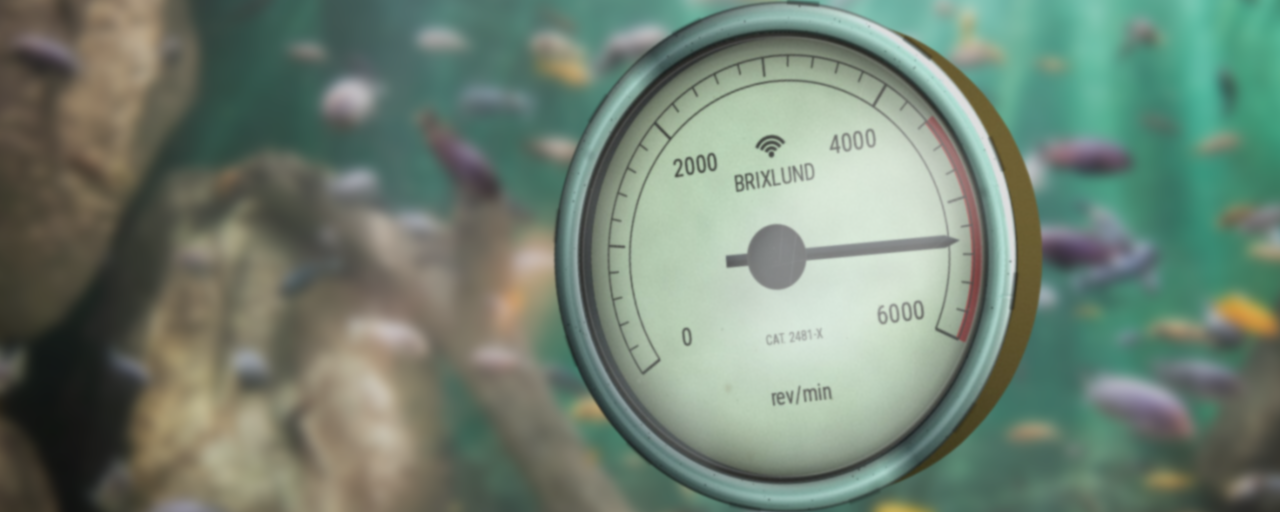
{"value": 5300, "unit": "rpm"}
